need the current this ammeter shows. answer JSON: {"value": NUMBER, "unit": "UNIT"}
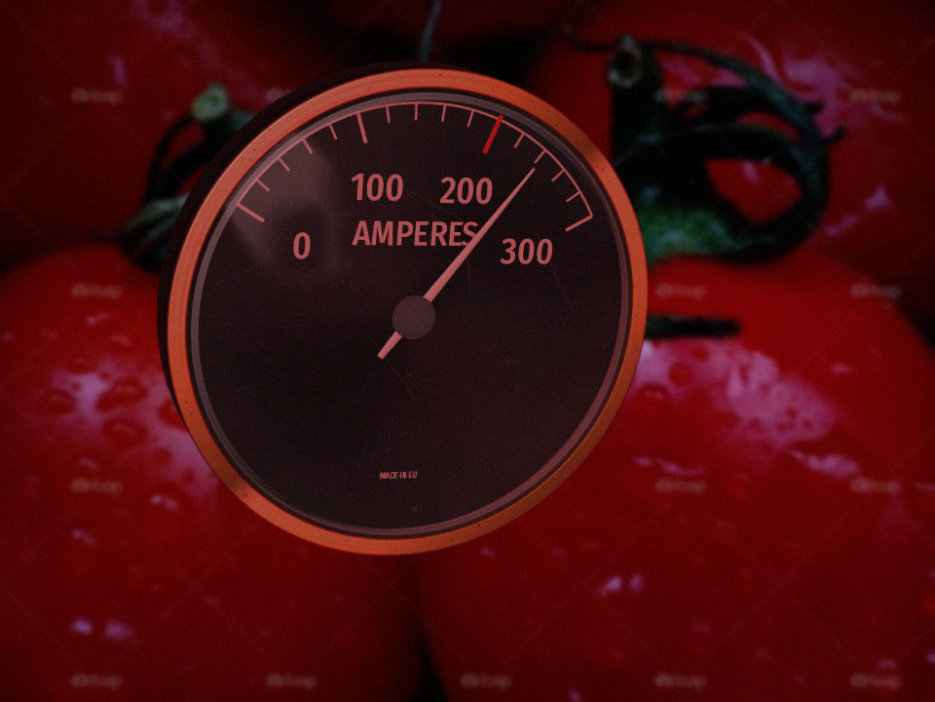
{"value": 240, "unit": "A"}
